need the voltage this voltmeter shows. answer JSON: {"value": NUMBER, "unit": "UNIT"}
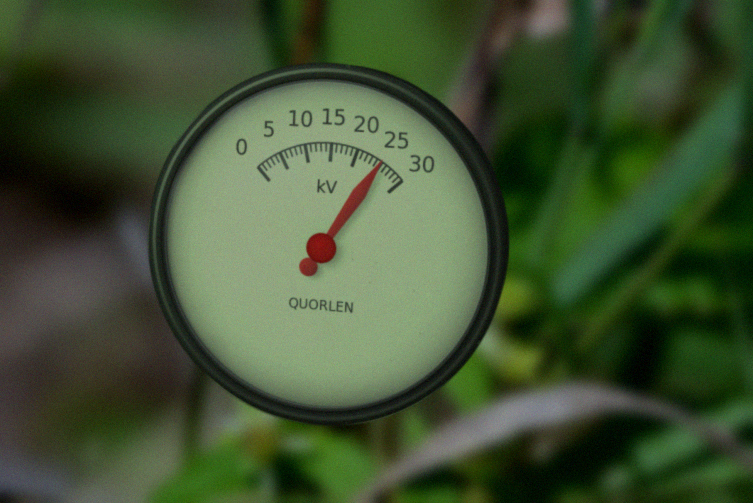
{"value": 25, "unit": "kV"}
